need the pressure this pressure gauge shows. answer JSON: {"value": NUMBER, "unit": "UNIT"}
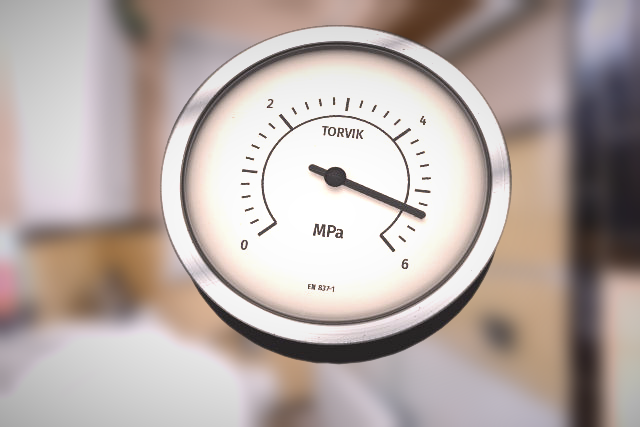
{"value": 5.4, "unit": "MPa"}
